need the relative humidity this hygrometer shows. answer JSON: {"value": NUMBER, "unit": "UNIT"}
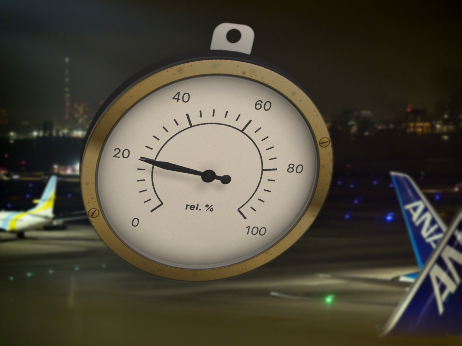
{"value": 20, "unit": "%"}
